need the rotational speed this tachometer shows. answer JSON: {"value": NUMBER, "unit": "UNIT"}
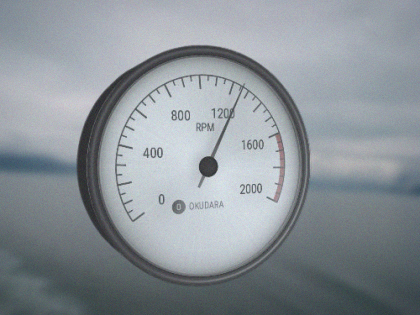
{"value": 1250, "unit": "rpm"}
